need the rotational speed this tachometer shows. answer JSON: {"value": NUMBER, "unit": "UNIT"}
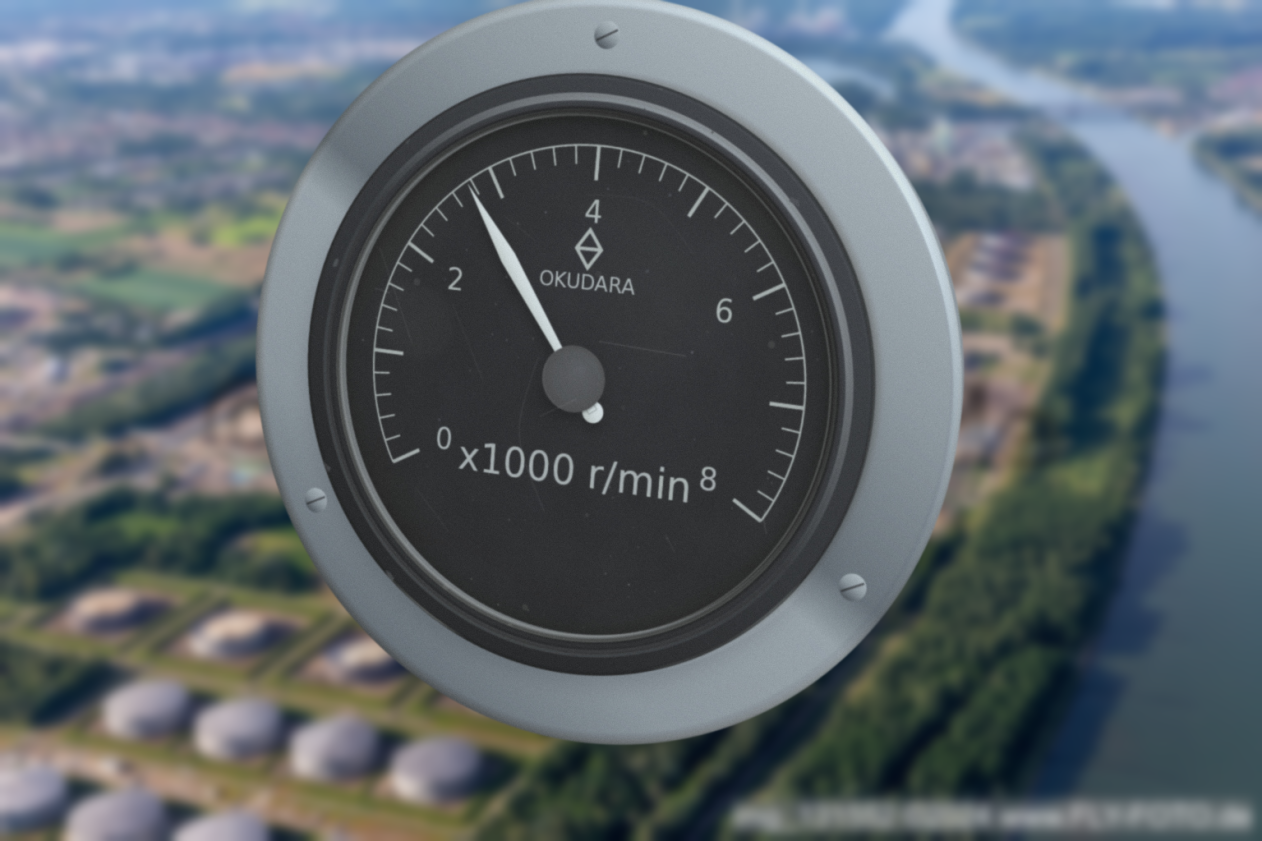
{"value": 2800, "unit": "rpm"}
